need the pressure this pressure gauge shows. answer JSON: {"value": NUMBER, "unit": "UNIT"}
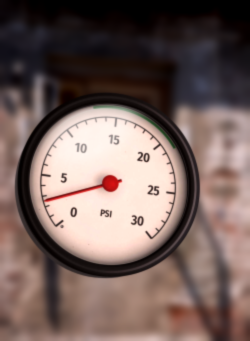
{"value": 2.5, "unit": "psi"}
